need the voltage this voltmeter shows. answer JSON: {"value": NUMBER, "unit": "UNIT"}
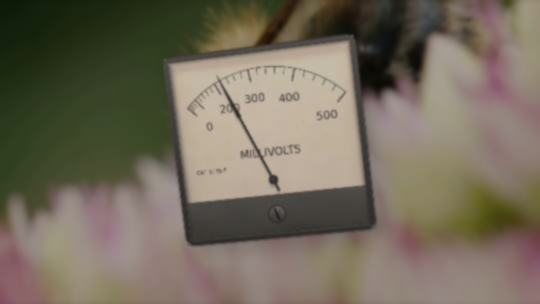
{"value": 220, "unit": "mV"}
